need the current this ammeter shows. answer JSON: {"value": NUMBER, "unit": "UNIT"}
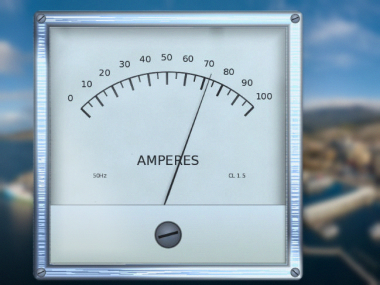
{"value": 72.5, "unit": "A"}
